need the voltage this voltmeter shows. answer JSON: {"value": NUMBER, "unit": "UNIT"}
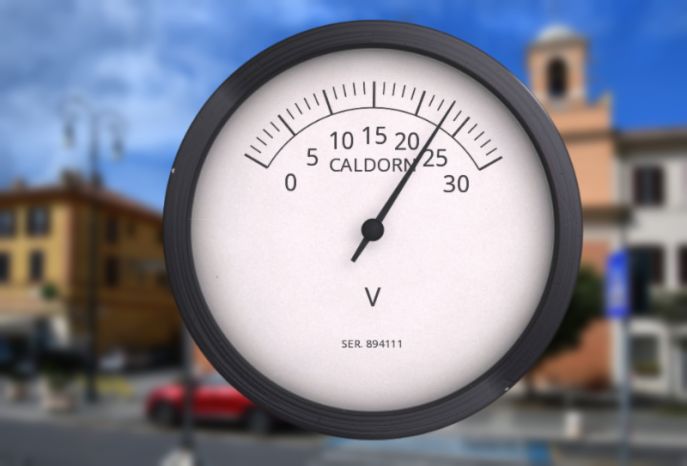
{"value": 23, "unit": "V"}
